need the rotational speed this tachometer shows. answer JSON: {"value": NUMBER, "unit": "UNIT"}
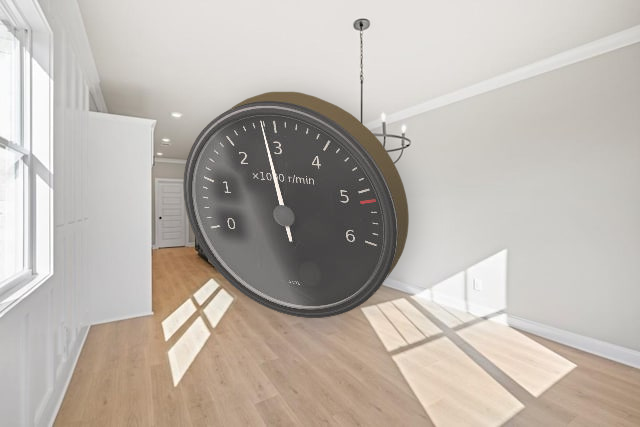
{"value": 2800, "unit": "rpm"}
